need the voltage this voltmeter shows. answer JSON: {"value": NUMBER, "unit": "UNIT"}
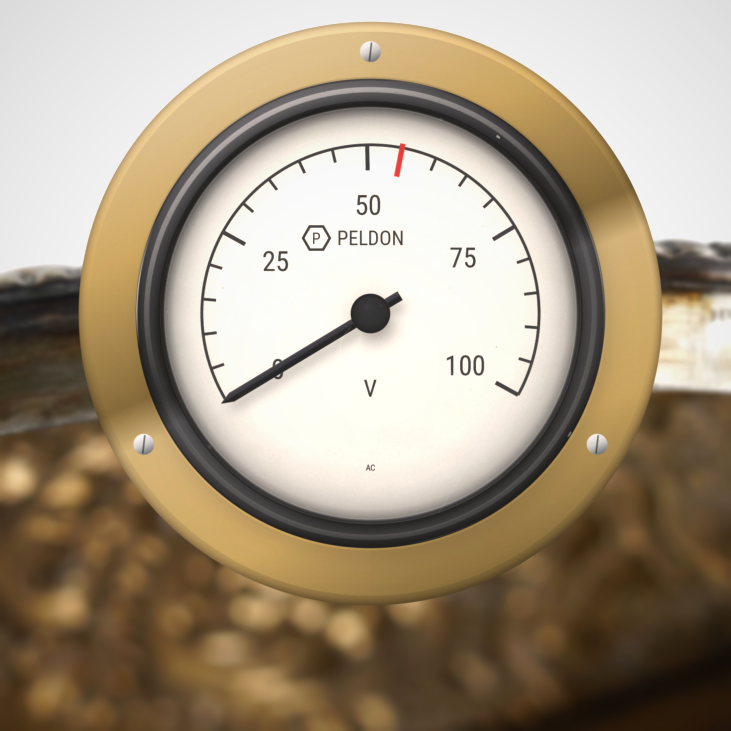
{"value": 0, "unit": "V"}
